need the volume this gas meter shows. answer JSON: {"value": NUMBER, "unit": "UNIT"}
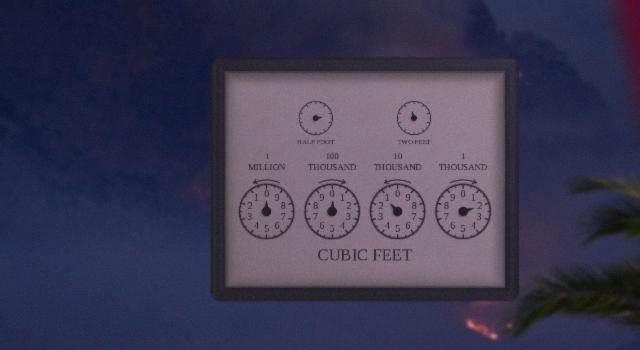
{"value": 1200, "unit": "ft³"}
